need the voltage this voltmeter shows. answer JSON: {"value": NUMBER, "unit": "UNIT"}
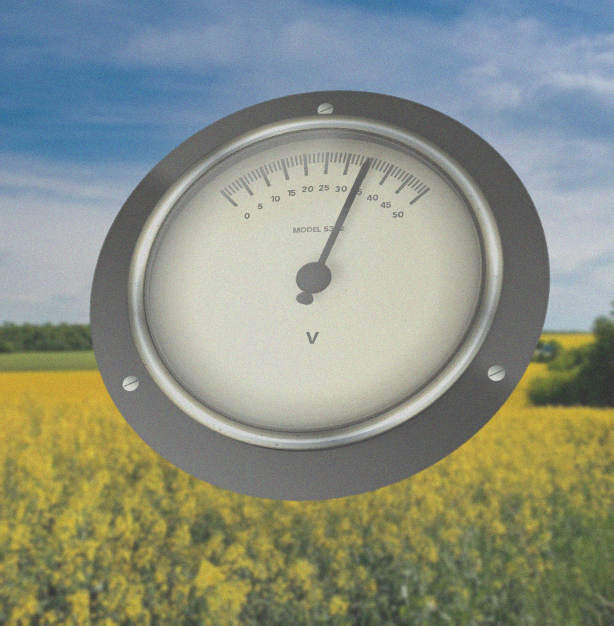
{"value": 35, "unit": "V"}
